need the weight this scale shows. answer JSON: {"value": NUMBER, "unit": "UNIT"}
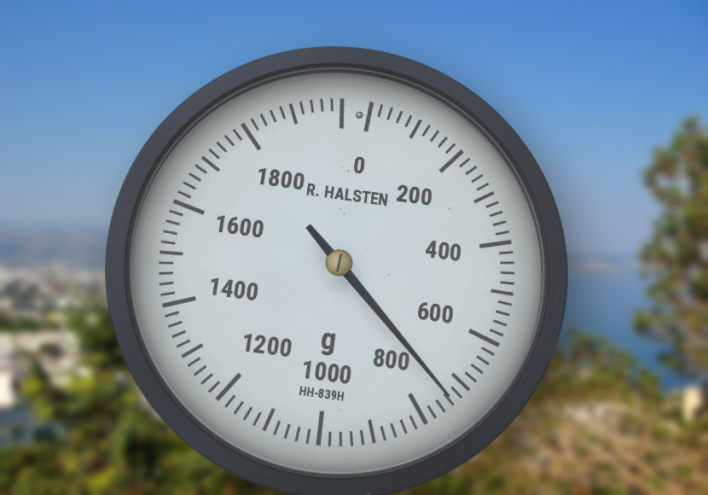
{"value": 740, "unit": "g"}
